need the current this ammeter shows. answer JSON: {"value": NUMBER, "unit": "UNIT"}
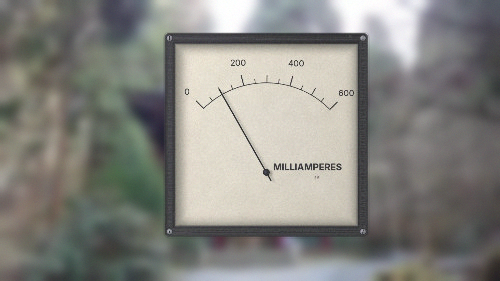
{"value": 100, "unit": "mA"}
